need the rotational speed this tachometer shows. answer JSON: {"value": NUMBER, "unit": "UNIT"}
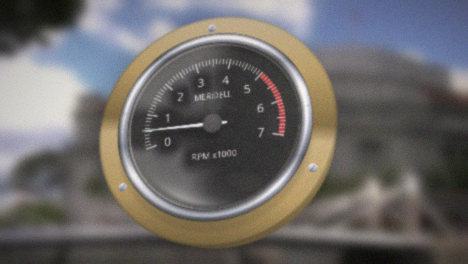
{"value": 500, "unit": "rpm"}
